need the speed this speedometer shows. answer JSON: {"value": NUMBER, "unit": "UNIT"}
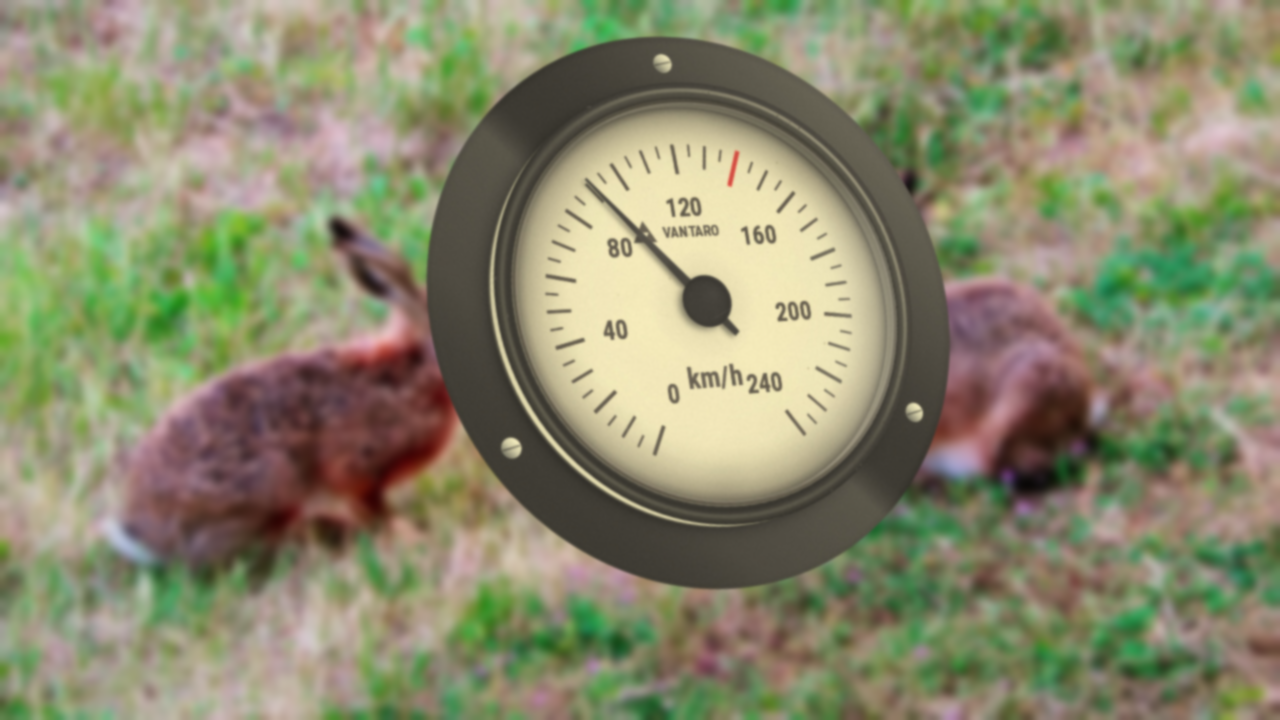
{"value": 90, "unit": "km/h"}
